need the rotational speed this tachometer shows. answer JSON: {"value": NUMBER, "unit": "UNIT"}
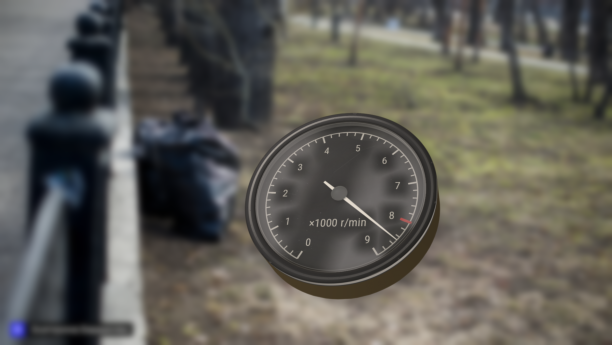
{"value": 8500, "unit": "rpm"}
